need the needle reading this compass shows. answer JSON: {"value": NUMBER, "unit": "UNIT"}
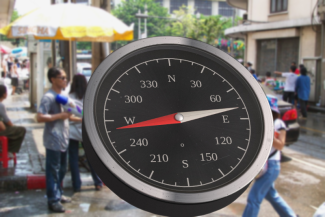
{"value": 260, "unit": "°"}
